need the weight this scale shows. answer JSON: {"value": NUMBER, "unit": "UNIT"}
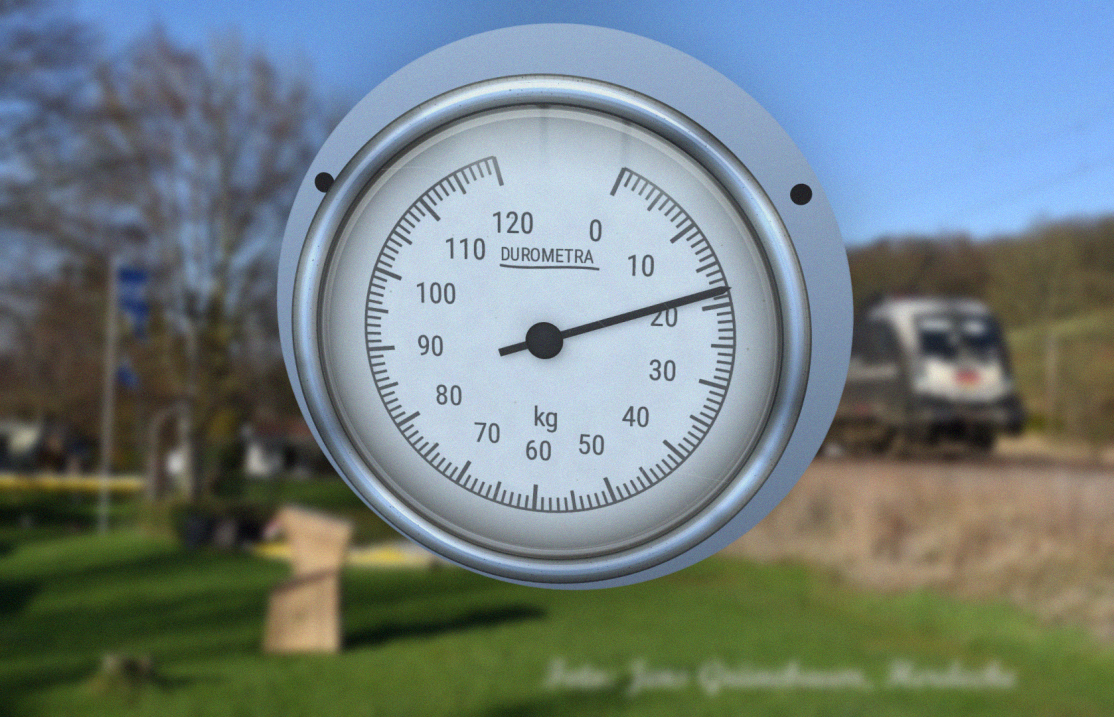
{"value": 18, "unit": "kg"}
